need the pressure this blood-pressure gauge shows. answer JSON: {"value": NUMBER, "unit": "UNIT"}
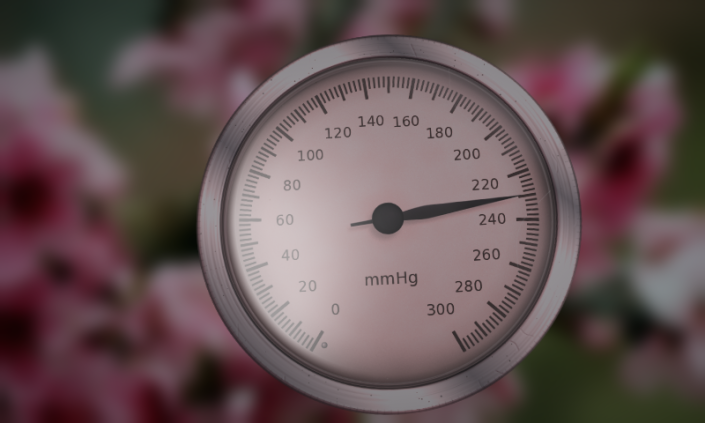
{"value": 230, "unit": "mmHg"}
